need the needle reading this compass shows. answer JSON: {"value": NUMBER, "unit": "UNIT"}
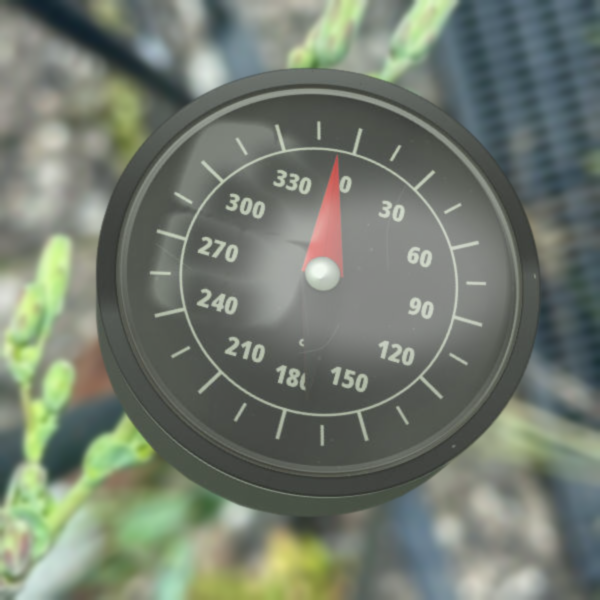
{"value": 352.5, "unit": "°"}
